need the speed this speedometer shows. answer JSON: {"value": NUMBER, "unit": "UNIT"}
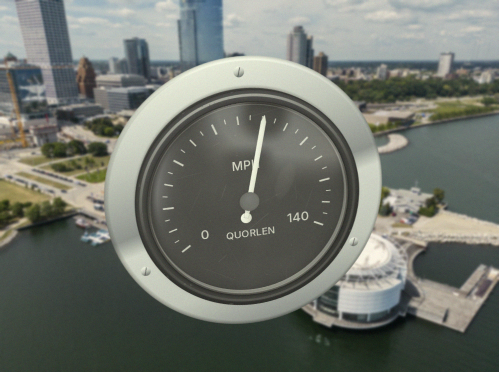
{"value": 80, "unit": "mph"}
